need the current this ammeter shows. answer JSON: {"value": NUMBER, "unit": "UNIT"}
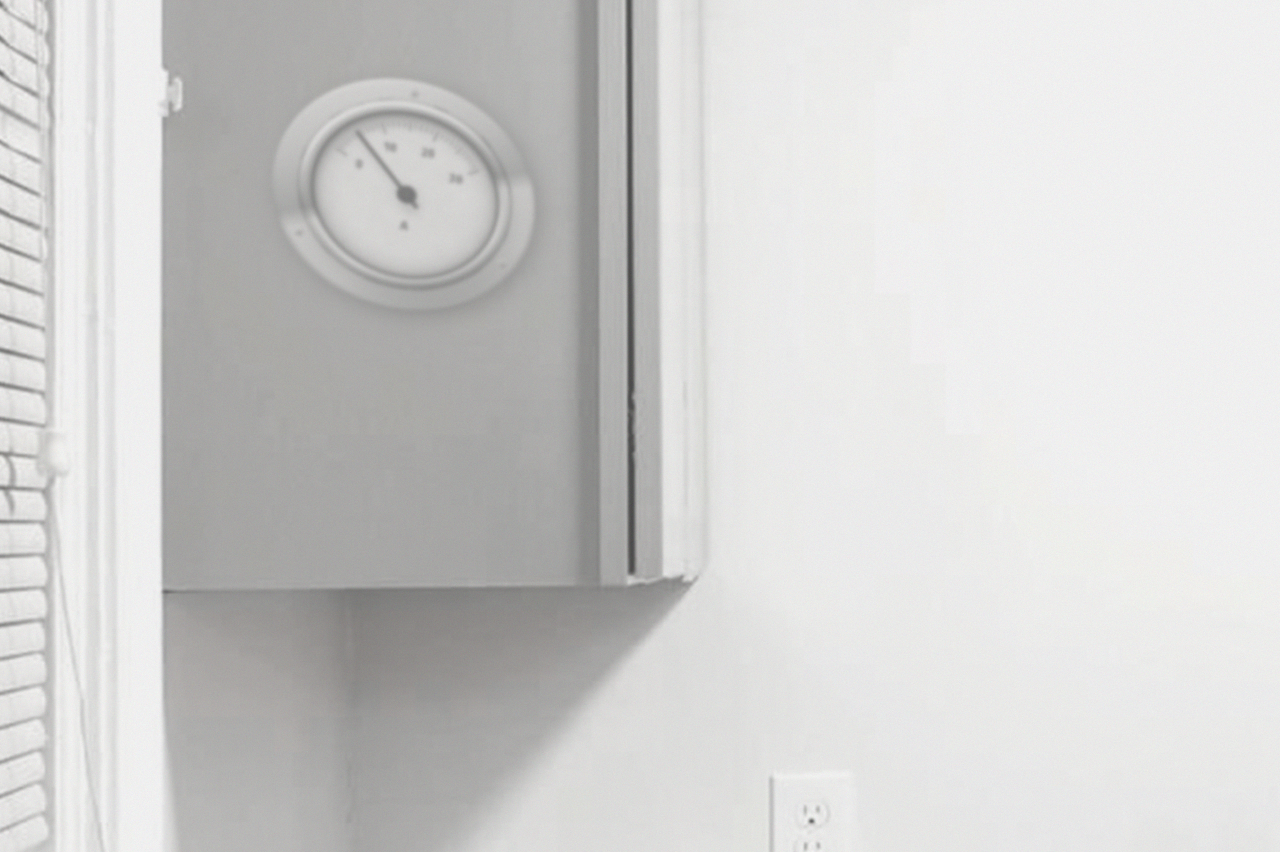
{"value": 5, "unit": "A"}
